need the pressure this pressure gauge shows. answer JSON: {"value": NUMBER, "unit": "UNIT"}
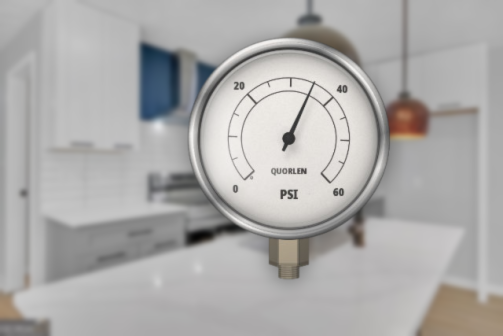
{"value": 35, "unit": "psi"}
